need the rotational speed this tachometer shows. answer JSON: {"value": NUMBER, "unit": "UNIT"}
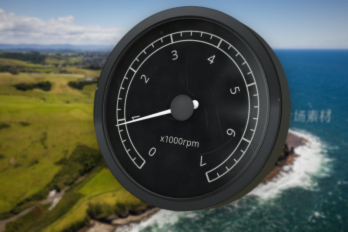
{"value": 900, "unit": "rpm"}
